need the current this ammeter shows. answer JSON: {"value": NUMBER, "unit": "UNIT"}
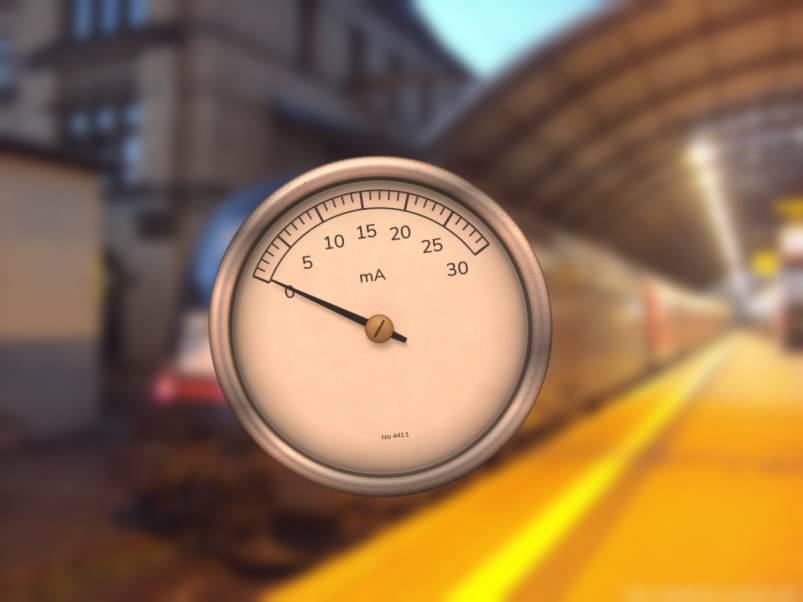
{"value": 0.5, "unit": "mA"}
